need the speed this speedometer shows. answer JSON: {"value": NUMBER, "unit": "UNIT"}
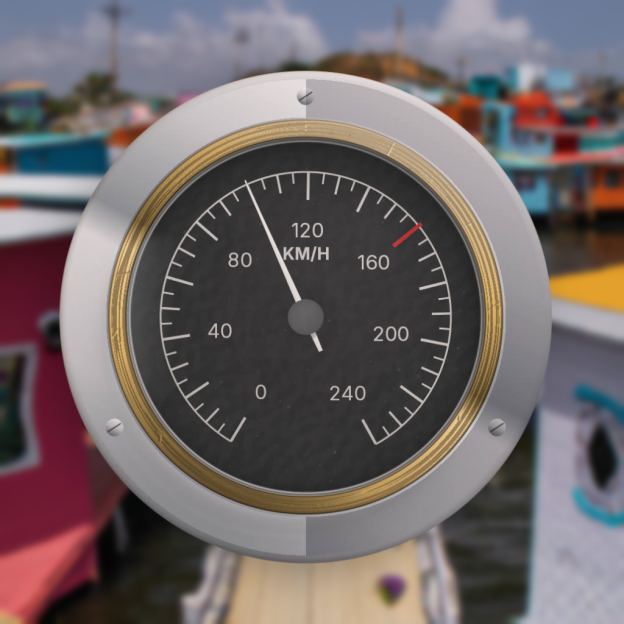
{"value": 100, "unit": "km/h"}
